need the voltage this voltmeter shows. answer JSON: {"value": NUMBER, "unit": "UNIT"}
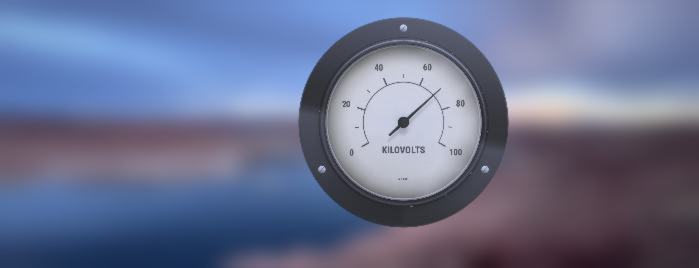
{"value": 70, "unit": "kV"}
